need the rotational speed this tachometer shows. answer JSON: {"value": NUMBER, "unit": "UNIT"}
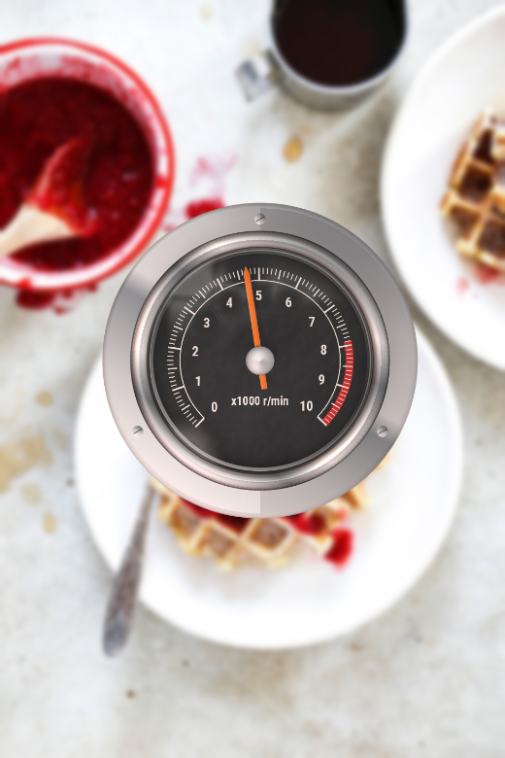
{"value": 4700, "unit": "rpm"}
